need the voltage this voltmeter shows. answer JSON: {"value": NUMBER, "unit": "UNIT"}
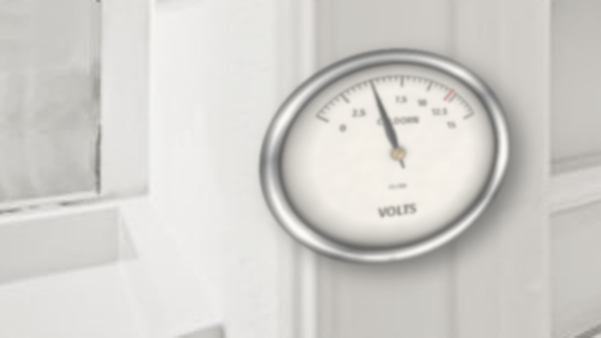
{"value": 5, "unit": "V"}
